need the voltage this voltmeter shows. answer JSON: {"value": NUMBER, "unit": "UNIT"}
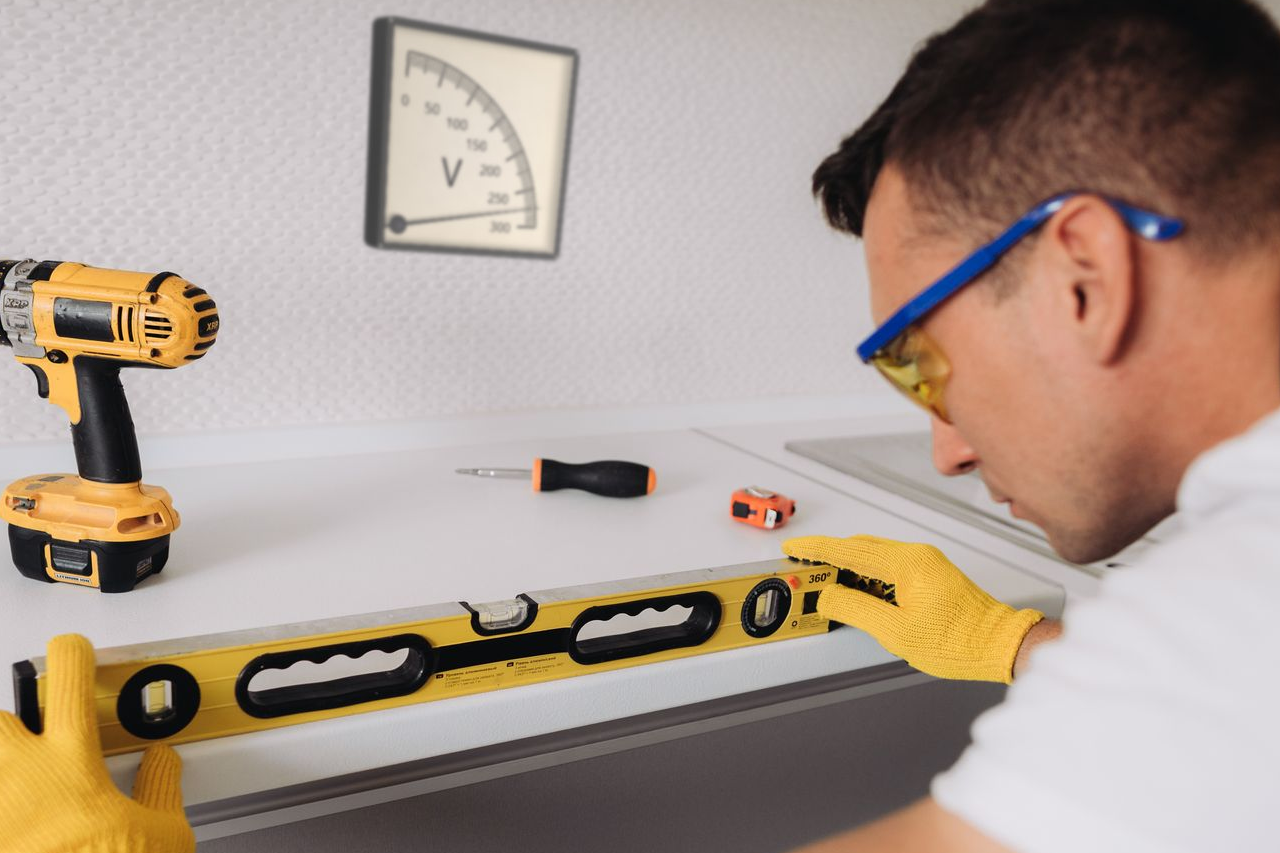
{"value": 275, "unit": "V"}
